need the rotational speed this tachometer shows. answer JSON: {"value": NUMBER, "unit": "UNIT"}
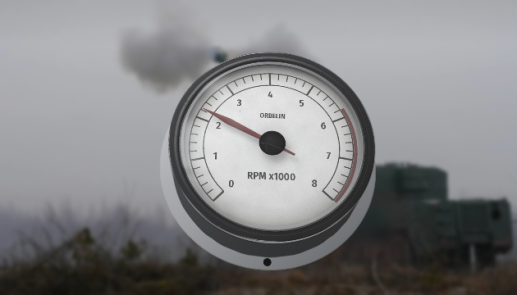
{"value": 2200, "unit": "rpm"}
